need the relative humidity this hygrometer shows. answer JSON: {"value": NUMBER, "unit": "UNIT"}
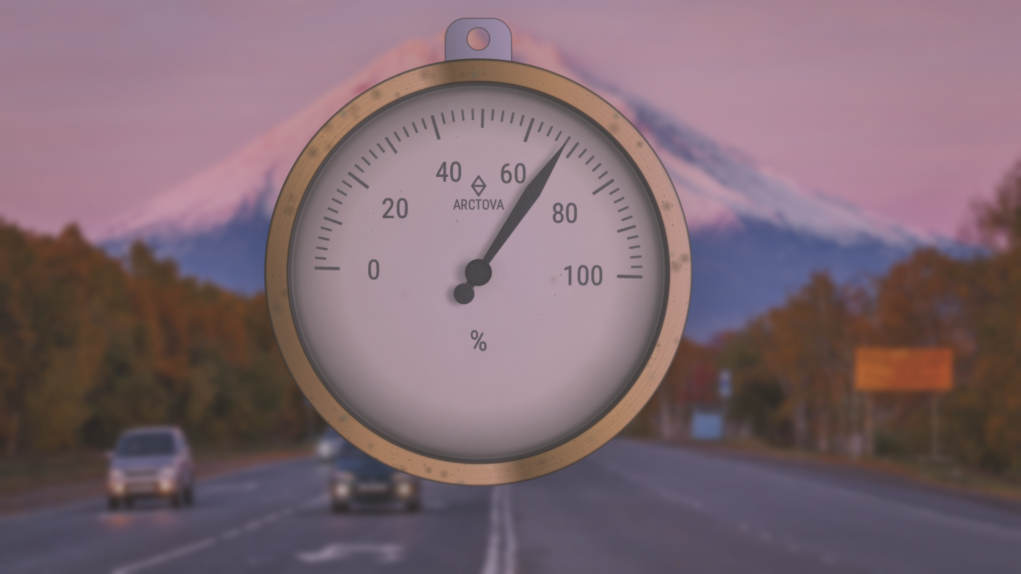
{"value": 68, "unit": "%"}
